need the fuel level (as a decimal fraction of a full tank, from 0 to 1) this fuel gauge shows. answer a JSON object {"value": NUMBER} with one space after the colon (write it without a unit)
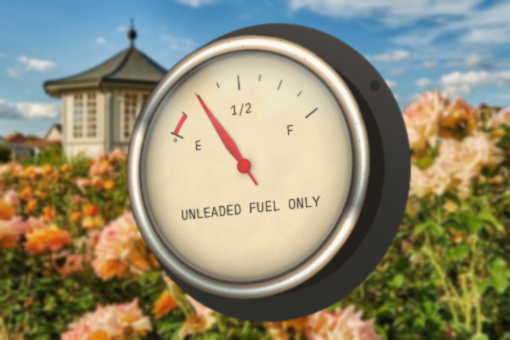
{"value": 0.25}
